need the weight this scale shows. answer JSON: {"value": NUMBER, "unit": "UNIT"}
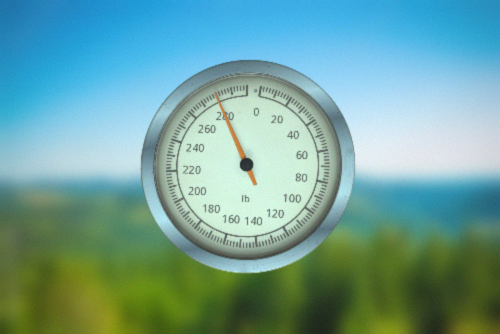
{"value": 280, "unit": "lb"}
